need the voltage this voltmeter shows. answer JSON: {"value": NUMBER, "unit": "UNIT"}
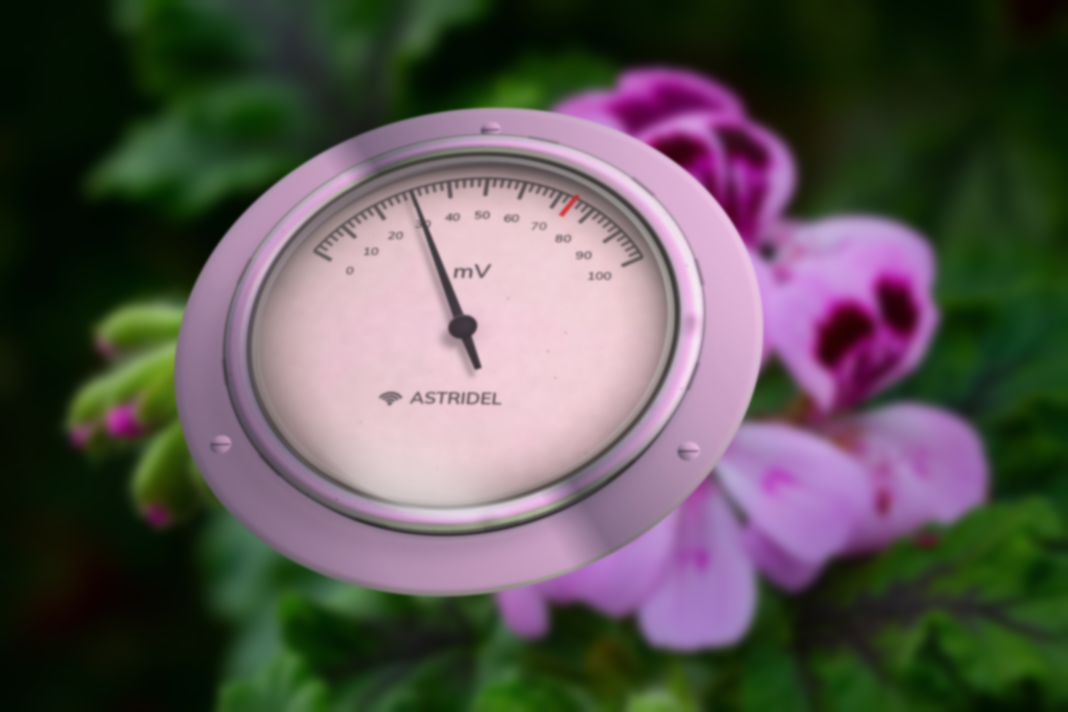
{"value": 30, "unit": "mV"}
